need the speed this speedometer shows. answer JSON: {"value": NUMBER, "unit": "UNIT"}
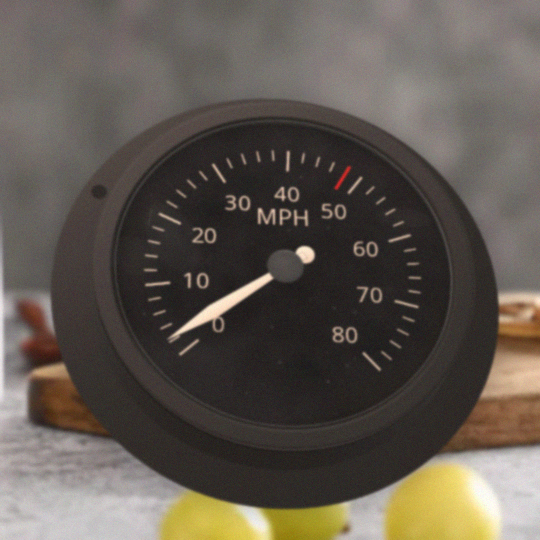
{"value": 2, "unit": "mph"}
